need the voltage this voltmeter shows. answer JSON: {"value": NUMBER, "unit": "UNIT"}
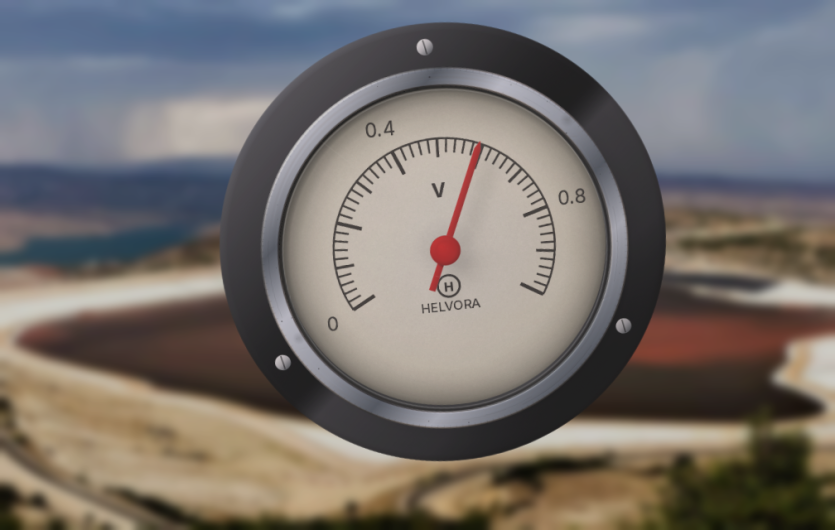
{"value": 0.59, "unit": "V"}
